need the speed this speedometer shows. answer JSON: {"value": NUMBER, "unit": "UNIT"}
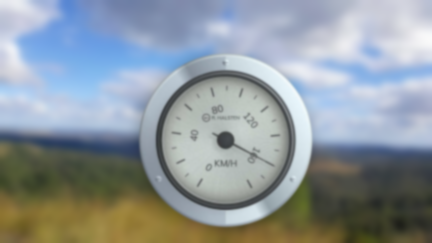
{"value": 160, "unit": "km/h"}
